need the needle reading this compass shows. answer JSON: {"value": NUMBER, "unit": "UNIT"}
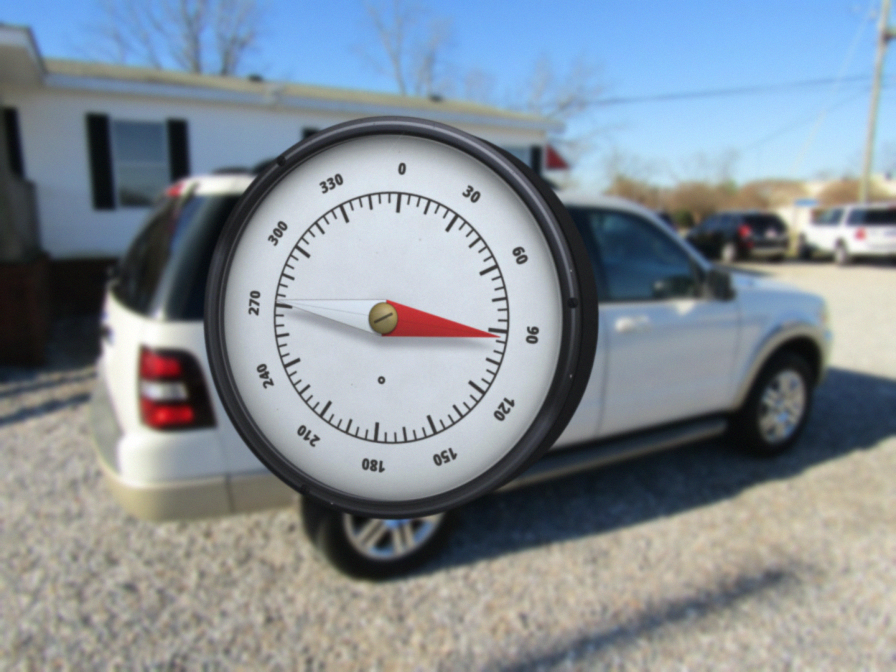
{"value": 92.5, "unit": "°"}
